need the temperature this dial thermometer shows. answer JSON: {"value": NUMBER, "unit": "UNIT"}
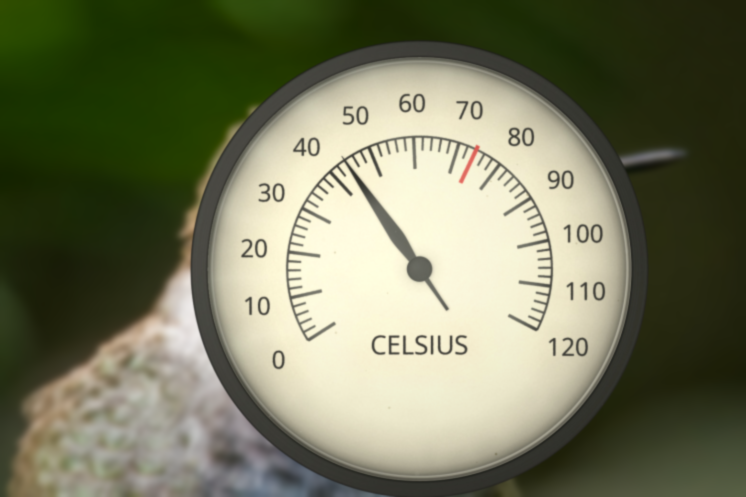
{"value": 44, "unit": "°C"}
